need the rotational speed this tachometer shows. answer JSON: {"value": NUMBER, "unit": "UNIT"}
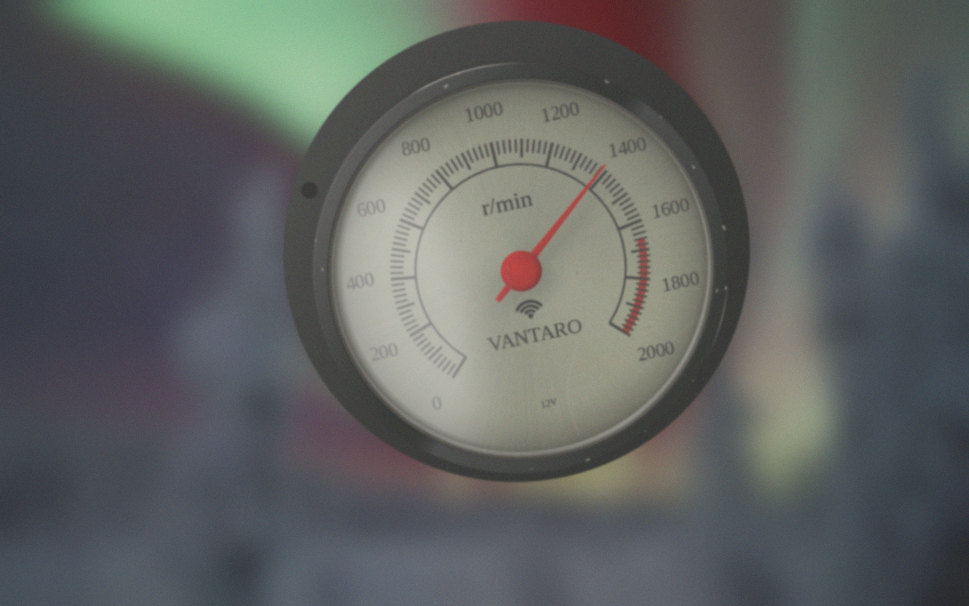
{"value": 1380, "unit": "rpm"}
